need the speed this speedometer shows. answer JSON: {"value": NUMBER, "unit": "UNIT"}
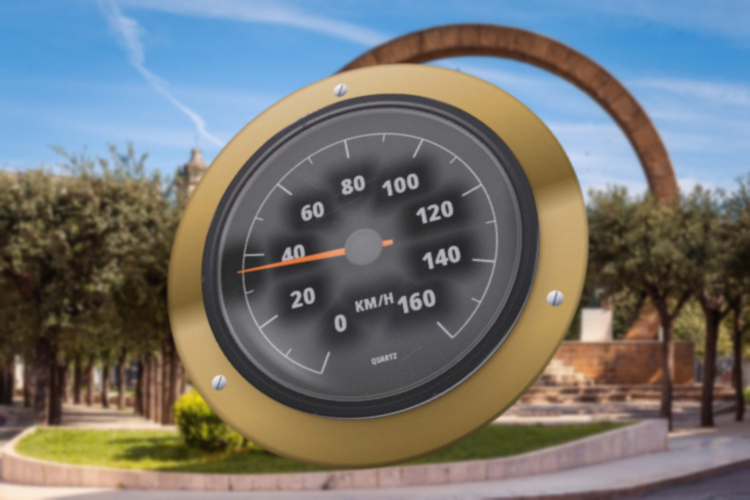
{"value": 35, "unit": "km/h"}
